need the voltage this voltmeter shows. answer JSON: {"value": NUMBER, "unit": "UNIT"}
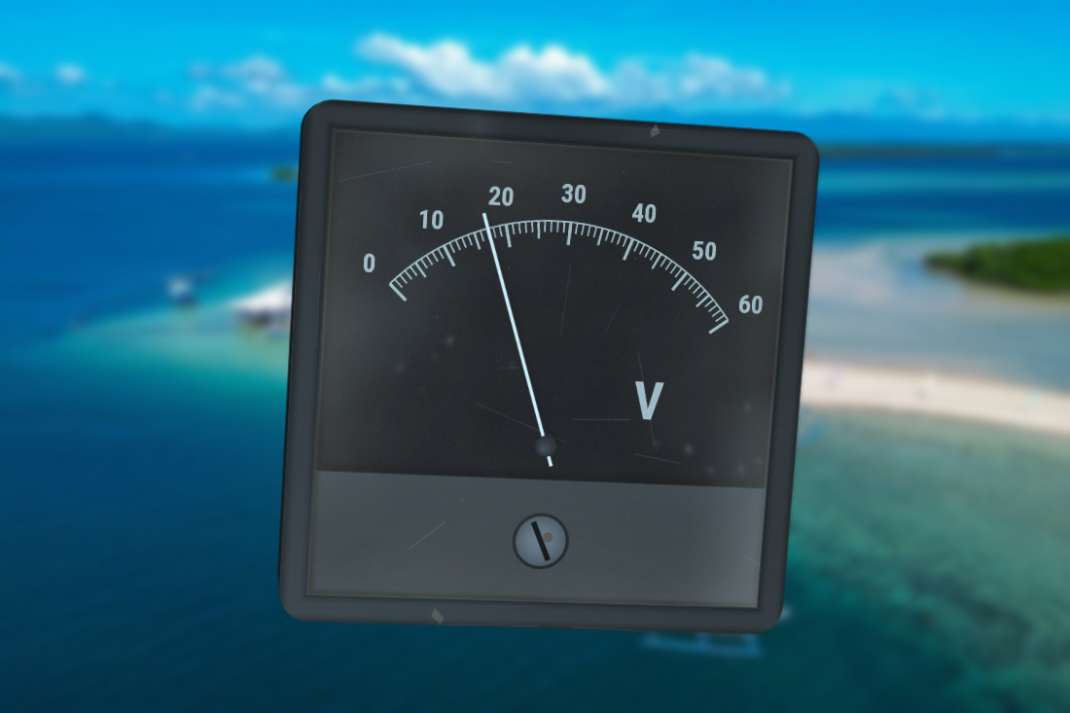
{"value": 17, "unit": "V"}
